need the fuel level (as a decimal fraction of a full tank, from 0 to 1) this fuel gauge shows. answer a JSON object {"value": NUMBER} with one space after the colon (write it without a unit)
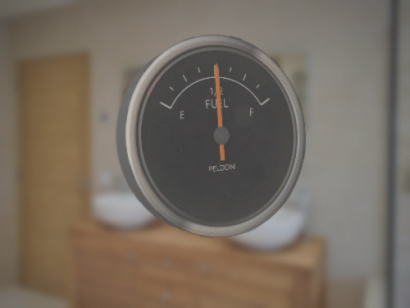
{"value": 0.5}
